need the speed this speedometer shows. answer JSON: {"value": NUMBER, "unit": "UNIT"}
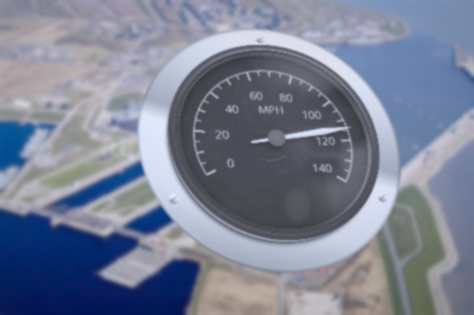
{"value": 115, "unit": "mph"}
